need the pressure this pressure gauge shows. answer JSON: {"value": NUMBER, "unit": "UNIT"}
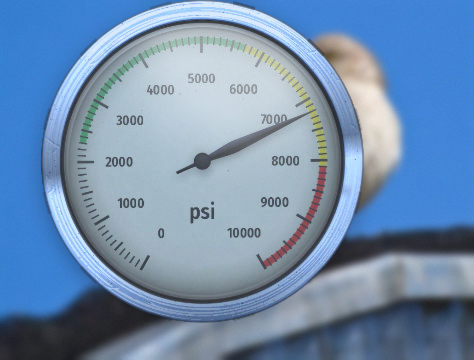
{"value": 7200, "unit": "psi"}
